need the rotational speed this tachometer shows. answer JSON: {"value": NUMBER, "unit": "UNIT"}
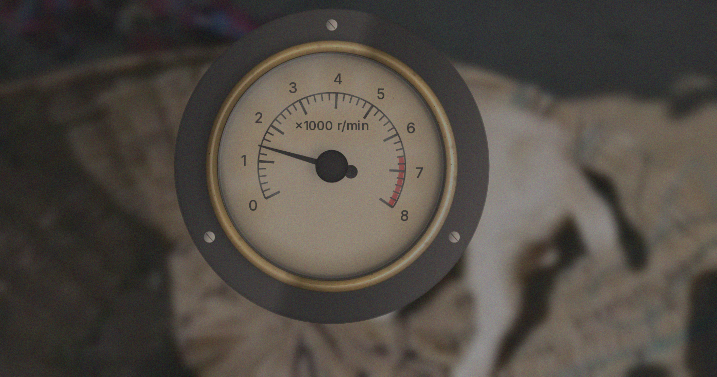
{"value": 1400, "unit": "rpm"}
